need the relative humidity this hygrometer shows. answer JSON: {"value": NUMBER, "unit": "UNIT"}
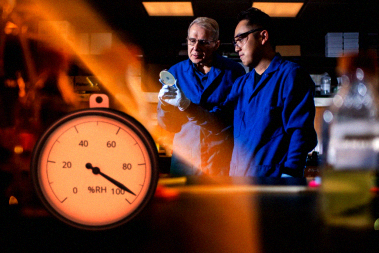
{"value": 95, "unit": "%"}
